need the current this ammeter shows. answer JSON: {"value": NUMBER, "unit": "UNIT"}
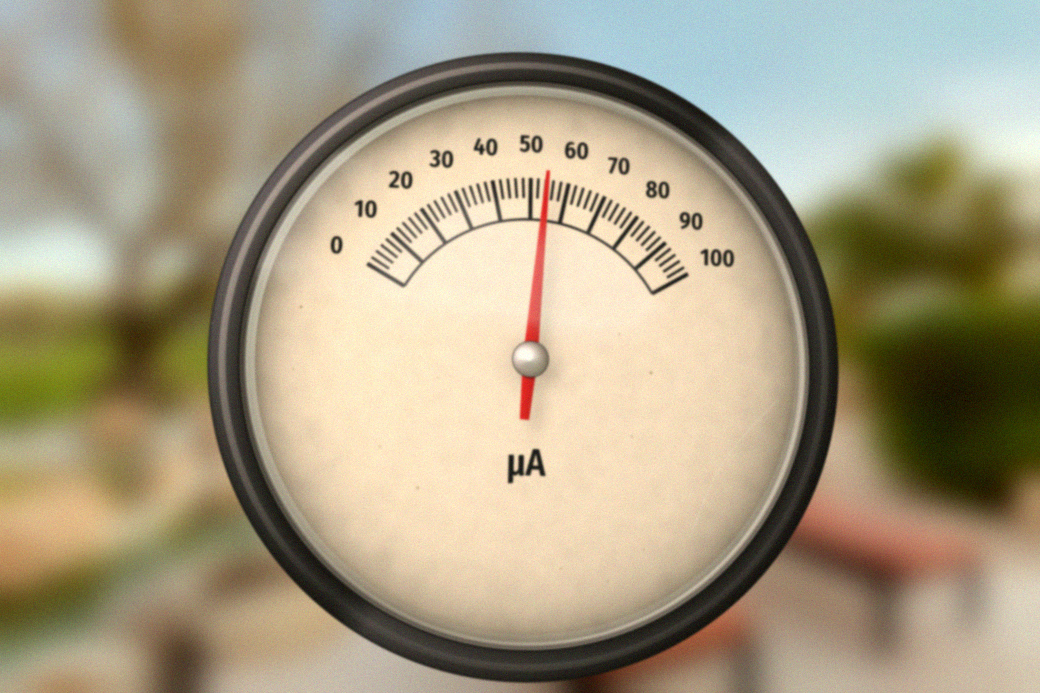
{"value": 54, "unit": "µA"}
